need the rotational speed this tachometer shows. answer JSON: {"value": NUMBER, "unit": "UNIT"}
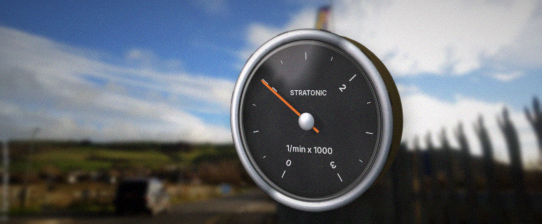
{"value": 1000, "unit": "rpm"}
